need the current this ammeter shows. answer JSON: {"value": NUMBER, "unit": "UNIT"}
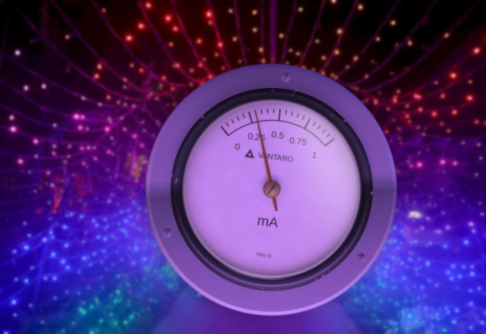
{"value": 0.3, "unit": "mA"}
